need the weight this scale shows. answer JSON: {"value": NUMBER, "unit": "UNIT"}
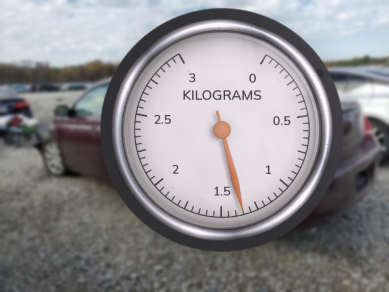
{"value": 1.35, "unit": "kg"}
